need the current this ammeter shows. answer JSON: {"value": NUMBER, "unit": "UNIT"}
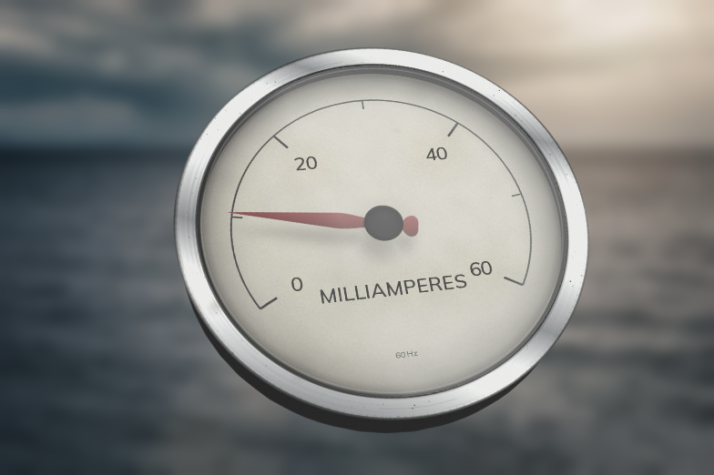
{"value": 10, "unit": "mA"}
